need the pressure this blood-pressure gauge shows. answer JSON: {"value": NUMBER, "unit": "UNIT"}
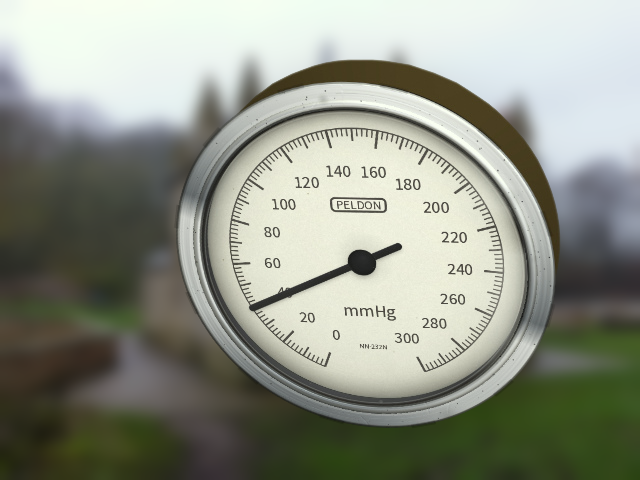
{"value": 40, "unit": "mmHg"}
